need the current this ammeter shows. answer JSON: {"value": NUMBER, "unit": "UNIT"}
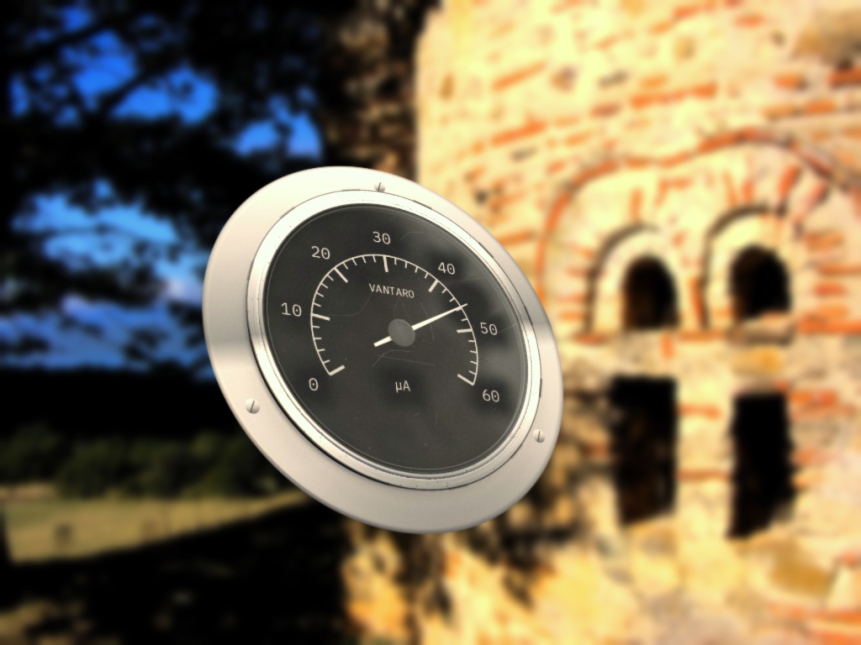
{"value": 46, "unit": "µA"}
